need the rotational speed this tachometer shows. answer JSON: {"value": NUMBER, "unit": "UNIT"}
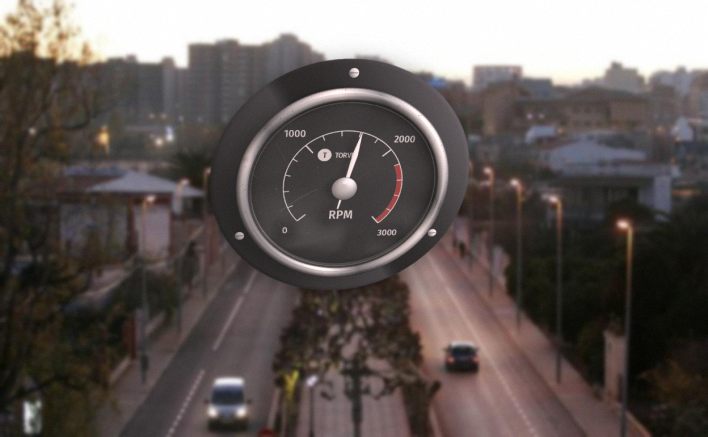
{"value": 1600, "unit": "rpm"}
